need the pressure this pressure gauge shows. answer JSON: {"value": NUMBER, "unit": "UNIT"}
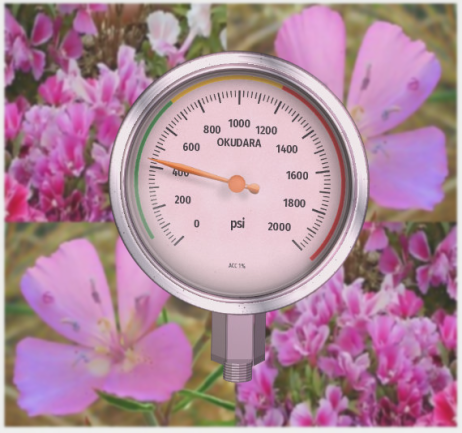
{"value": 440, "unit": "psi"}
